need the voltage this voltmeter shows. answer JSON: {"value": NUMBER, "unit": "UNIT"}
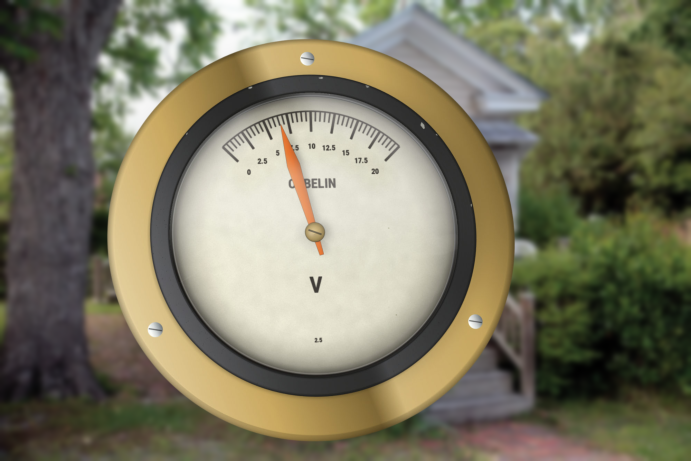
{"value": 6.5, "unit": "V"}
